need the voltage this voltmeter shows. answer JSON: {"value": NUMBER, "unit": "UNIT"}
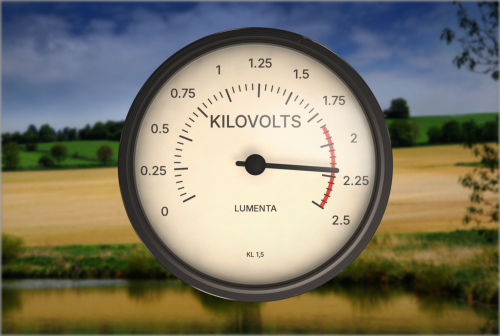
{"value": 2.2, "unit": "kV"}
